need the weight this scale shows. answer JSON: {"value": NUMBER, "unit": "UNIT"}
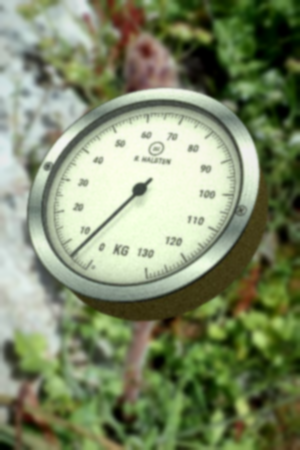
{"value": 5, "unit": "kg"}
